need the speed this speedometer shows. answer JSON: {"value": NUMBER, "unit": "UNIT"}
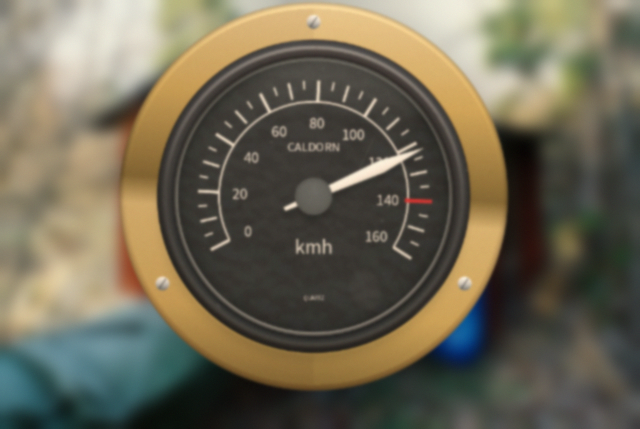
{"value": 122.5, "unit": "km/h"}
